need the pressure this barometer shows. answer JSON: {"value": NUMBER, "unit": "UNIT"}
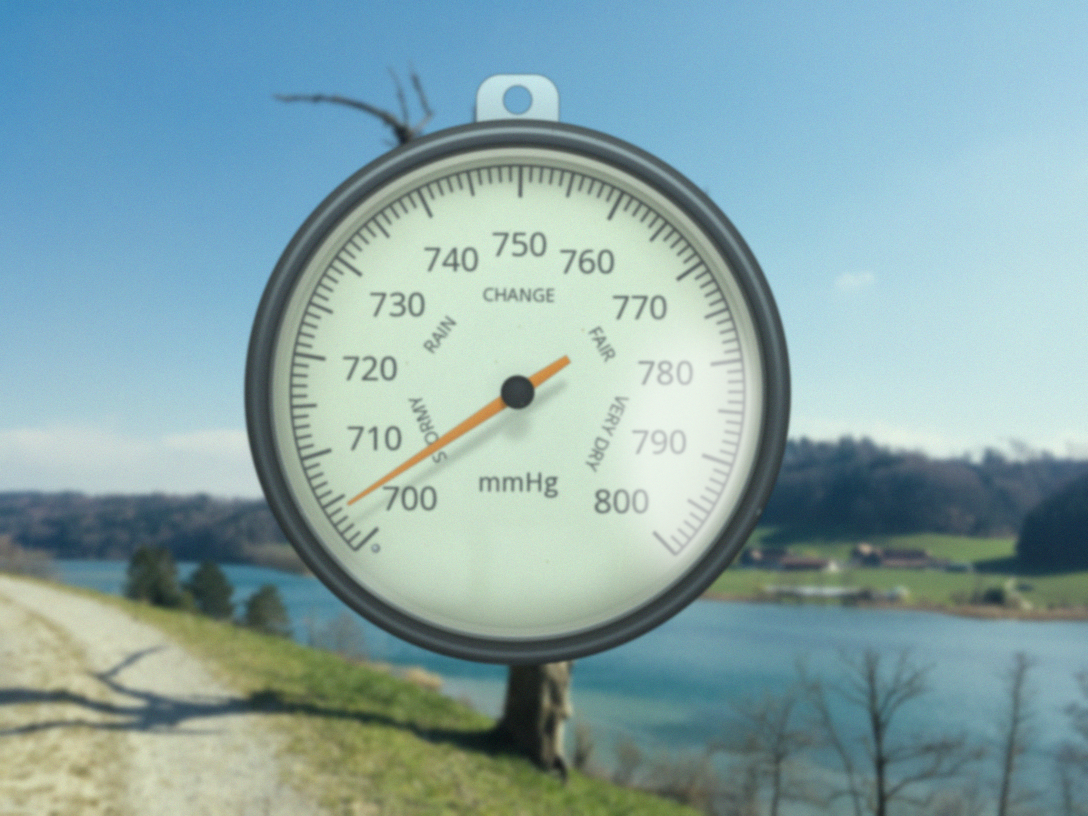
{"value": 704, "unit": "mmHg"}
